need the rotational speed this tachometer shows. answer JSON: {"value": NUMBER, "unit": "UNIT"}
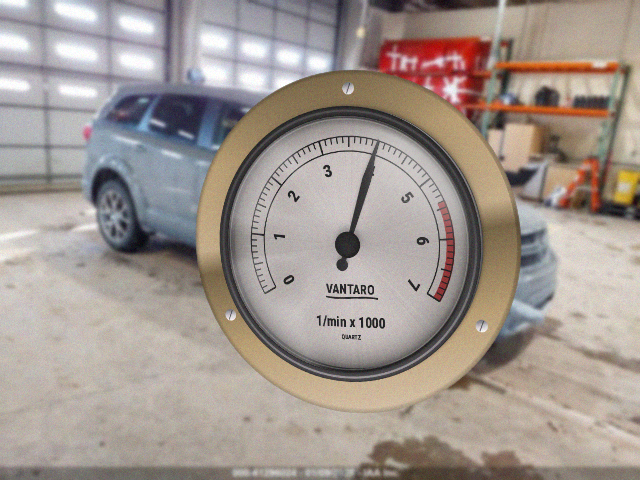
{"value": 4000, "unit": "rpm"}
